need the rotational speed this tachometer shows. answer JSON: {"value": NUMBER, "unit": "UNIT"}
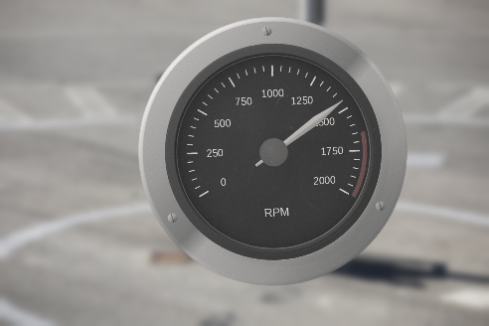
{"value": 1450, "unit": "rpm"}
